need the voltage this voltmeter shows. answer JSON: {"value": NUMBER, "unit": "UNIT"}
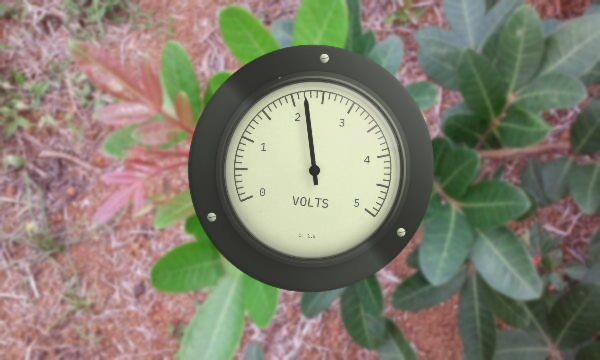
{"value": 2.2, "unit": "V"}
